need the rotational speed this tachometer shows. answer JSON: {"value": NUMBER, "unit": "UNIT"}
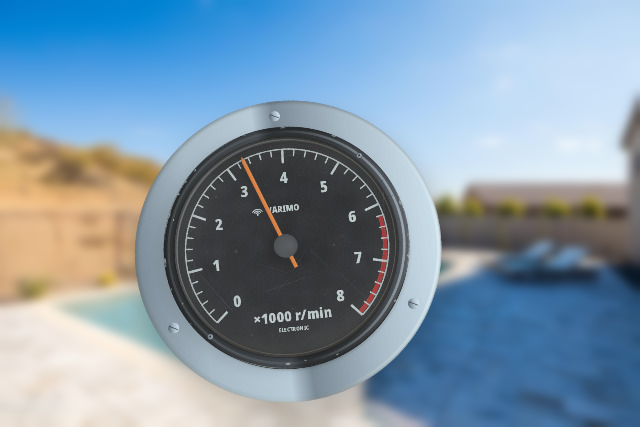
{"value": 3300, "unit": "rpm"}
